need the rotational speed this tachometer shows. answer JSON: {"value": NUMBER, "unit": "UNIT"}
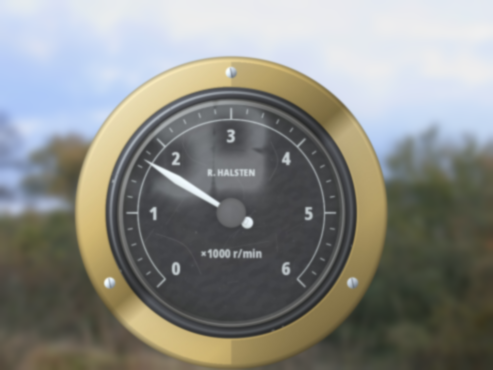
{"value": 1700, "unit": "rpm"}
